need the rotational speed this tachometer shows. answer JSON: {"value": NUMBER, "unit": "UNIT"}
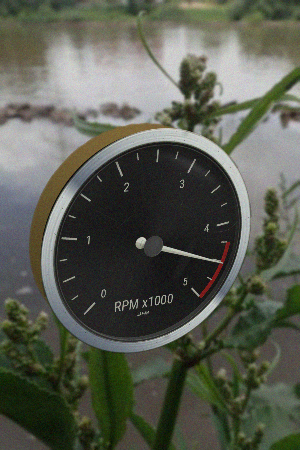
{"value": 4500, "unit": "rpm"}
